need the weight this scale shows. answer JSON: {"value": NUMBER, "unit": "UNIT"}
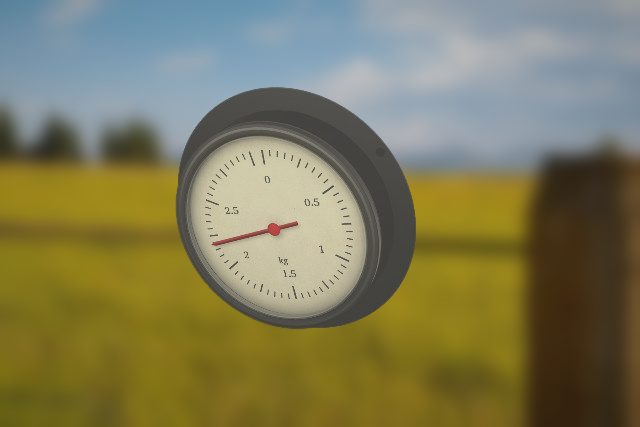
{"value": 2.2, "unit": "kg"}
